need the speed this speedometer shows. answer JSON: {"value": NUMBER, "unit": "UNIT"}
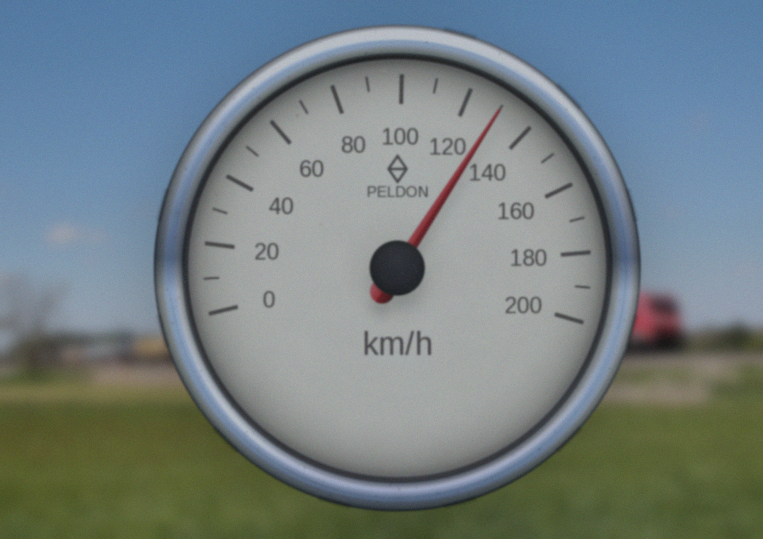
{"value": 130, "unit": "km/h"}
